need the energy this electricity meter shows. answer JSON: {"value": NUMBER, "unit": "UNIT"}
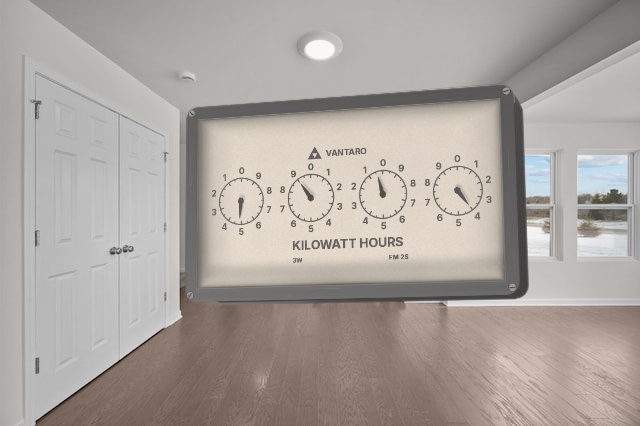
{"value": 4904, "unit": "kWh"}
